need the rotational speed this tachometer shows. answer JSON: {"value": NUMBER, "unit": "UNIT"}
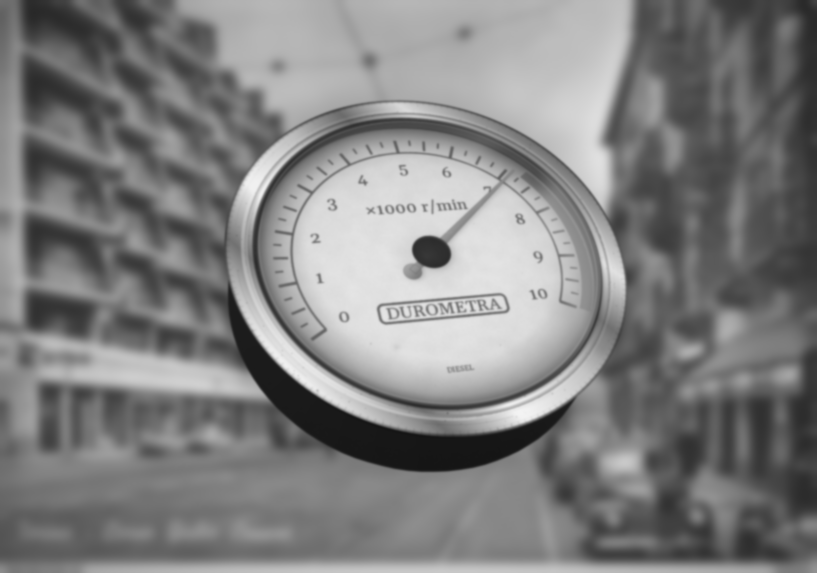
{"value": 7125, "unit": "rpm"}
